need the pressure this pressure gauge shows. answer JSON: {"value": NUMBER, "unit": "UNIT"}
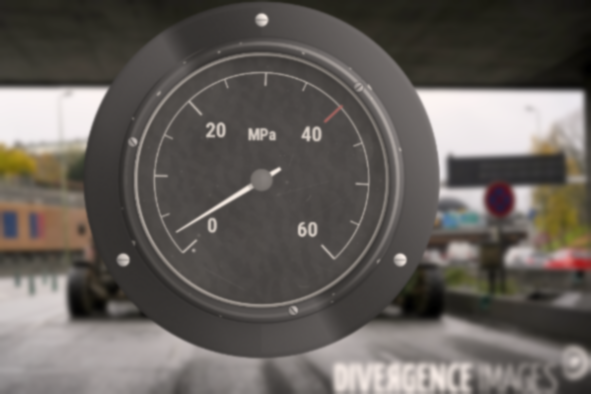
{"value": 2.5, "unit": "MPa"}
